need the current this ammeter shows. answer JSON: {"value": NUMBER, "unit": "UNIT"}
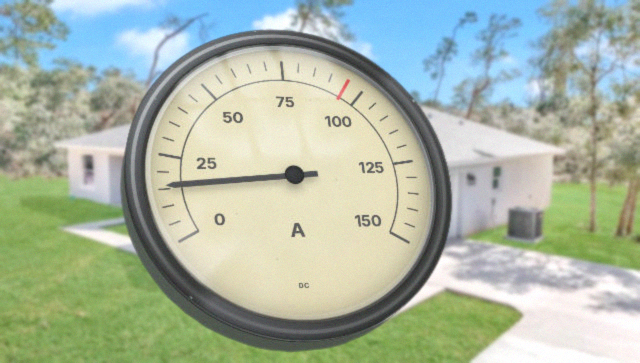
{"value": 15, "unit": "A"}
